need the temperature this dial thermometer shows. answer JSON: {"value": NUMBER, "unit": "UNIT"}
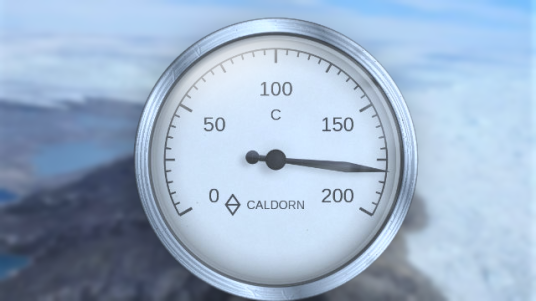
{"value": 180, "unit": "°C"}
